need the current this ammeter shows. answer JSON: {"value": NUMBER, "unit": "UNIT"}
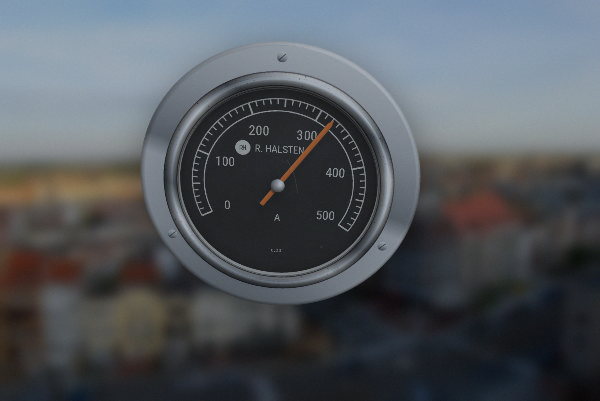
{"value": 320, "unit": "A"}
